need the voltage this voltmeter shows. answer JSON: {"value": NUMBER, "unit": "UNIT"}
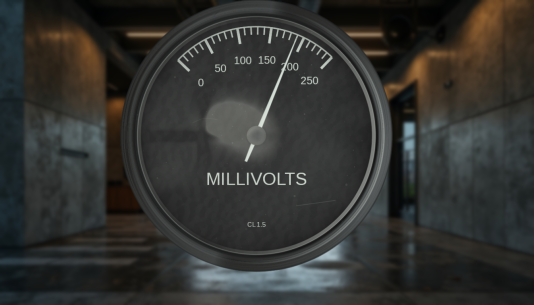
{"value": 190, "unit": "mV"}
